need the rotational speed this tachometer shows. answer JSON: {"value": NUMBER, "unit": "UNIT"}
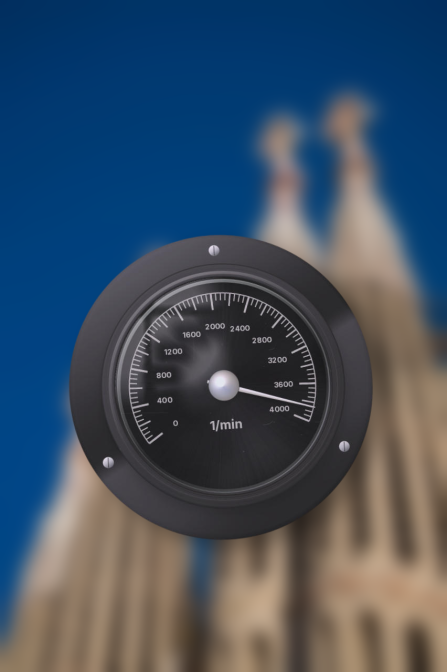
{"value": 3850, "unit": "rpm"}
